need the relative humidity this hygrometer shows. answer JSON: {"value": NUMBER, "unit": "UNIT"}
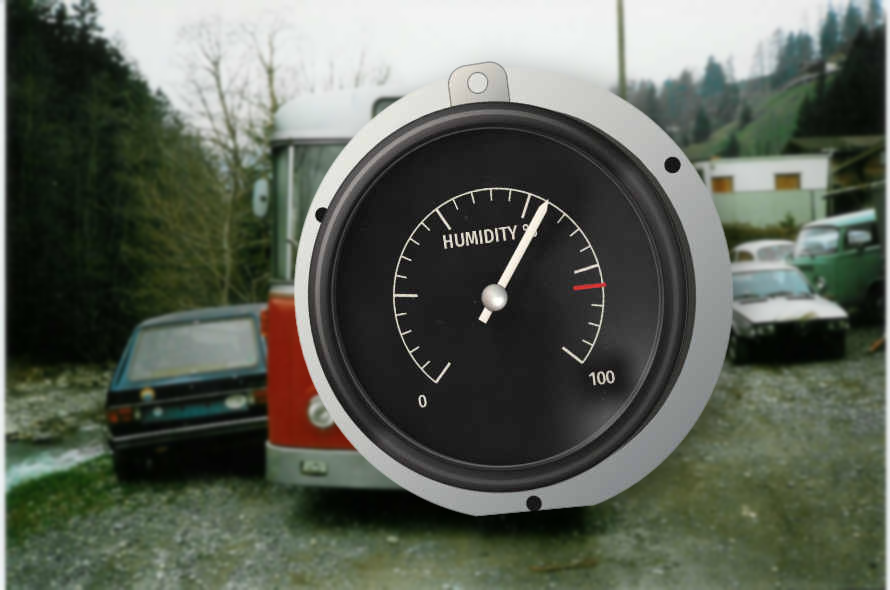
{"value": 64, "unit": "%"}
